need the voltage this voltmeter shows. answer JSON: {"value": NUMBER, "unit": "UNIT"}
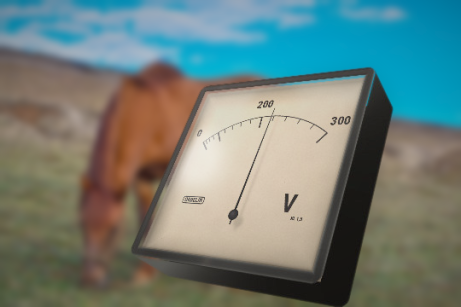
{"value": 220, "unit": "V"}
